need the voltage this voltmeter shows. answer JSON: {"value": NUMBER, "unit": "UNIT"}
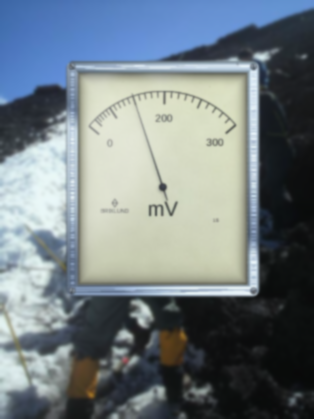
{"value": 150, "unit": "mV"}
